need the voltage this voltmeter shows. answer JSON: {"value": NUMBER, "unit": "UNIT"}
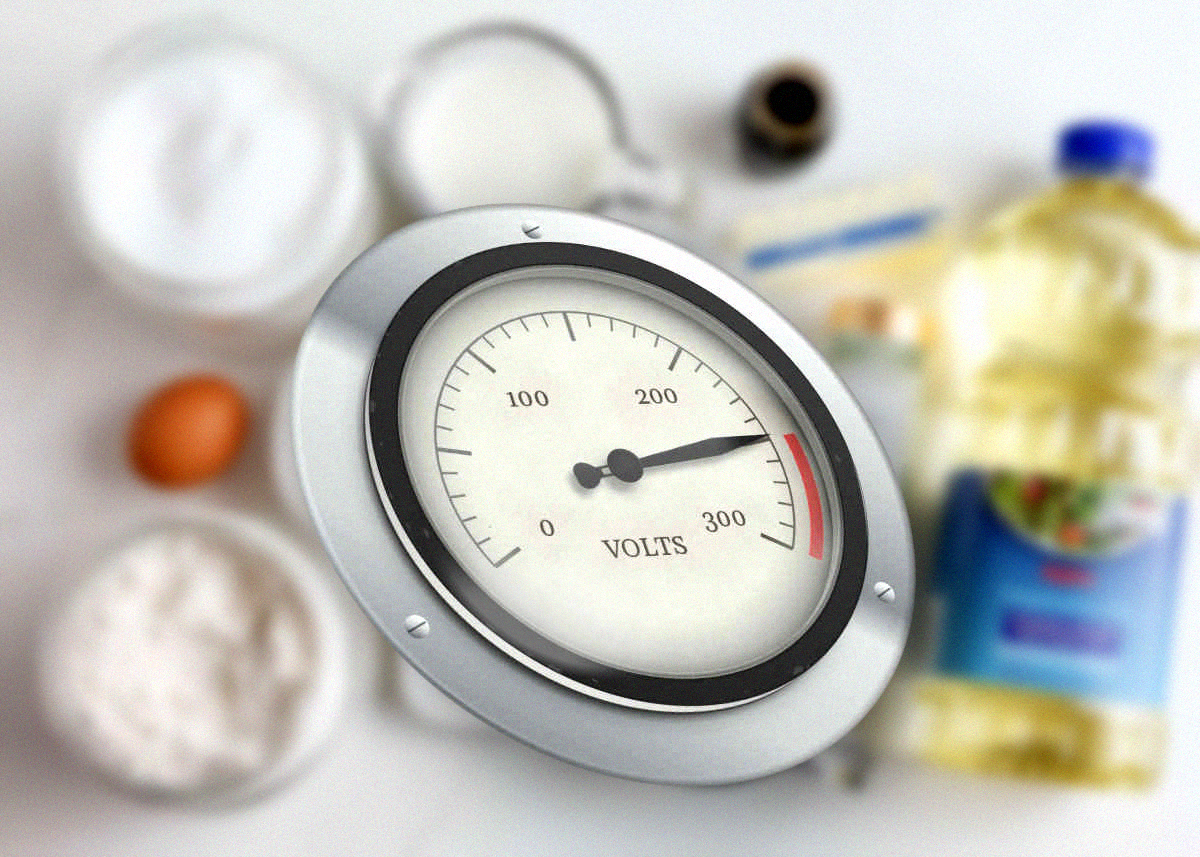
{"value": 250, "unit": "V"}
